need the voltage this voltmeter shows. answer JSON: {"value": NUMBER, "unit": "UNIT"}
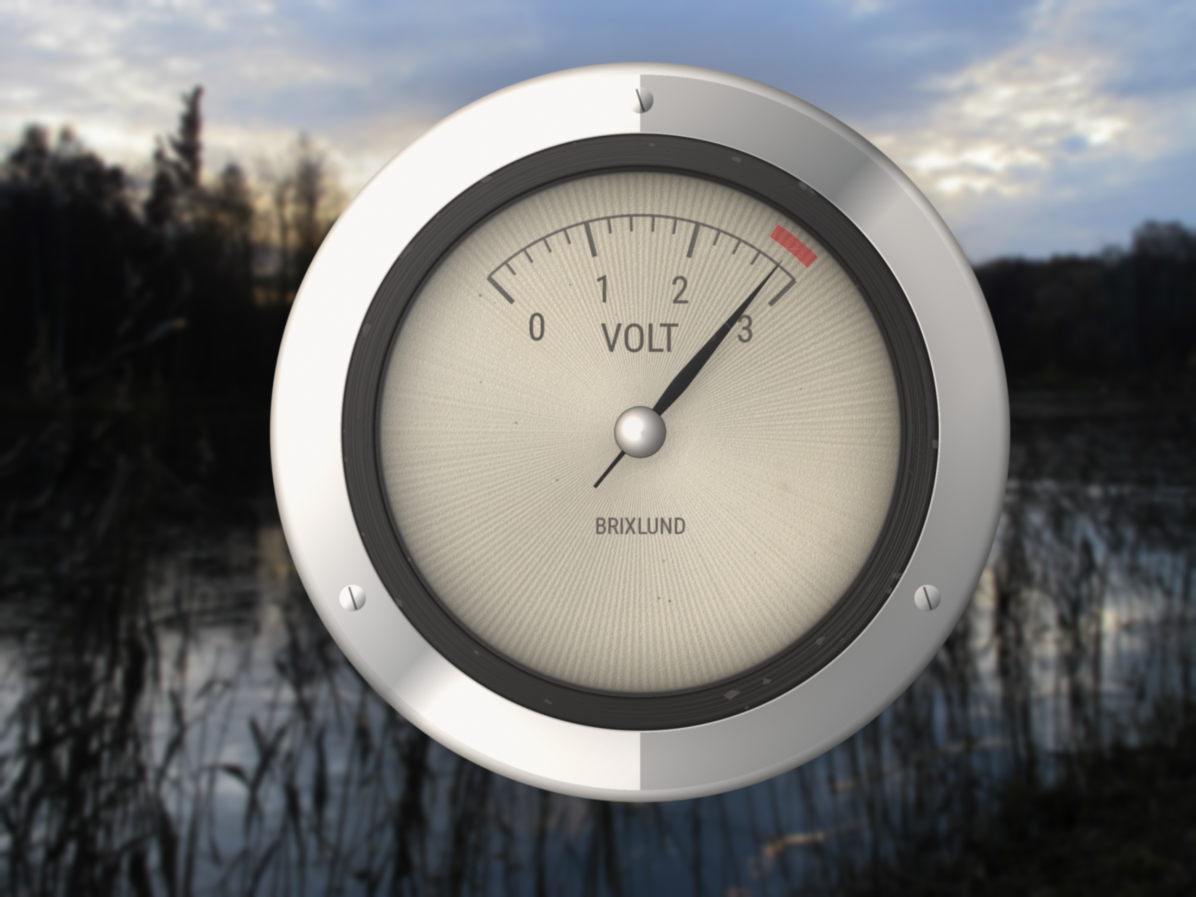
{"value": 2.8, "unit": "V"}
